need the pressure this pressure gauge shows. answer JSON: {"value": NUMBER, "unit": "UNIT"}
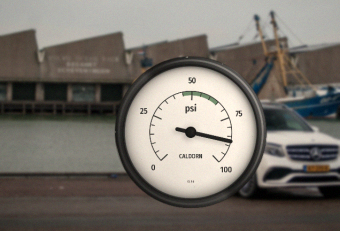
{"value": 87.5, "unit": "psi"}
